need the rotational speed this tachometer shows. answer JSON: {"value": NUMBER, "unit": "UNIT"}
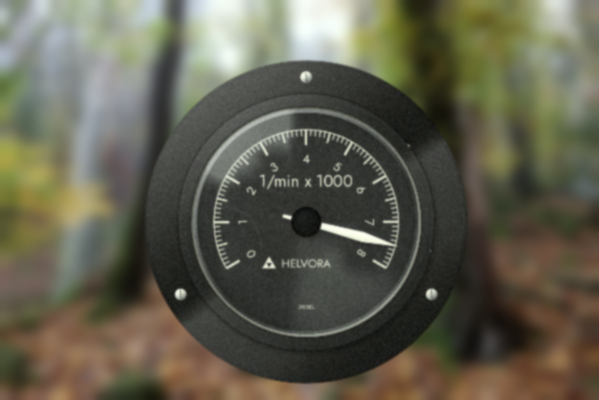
{"value": 7500, "unit": "rpm"}
